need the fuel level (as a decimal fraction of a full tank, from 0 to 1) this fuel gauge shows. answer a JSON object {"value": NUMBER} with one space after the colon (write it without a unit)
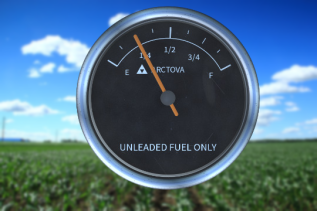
{"value": 0.25}
